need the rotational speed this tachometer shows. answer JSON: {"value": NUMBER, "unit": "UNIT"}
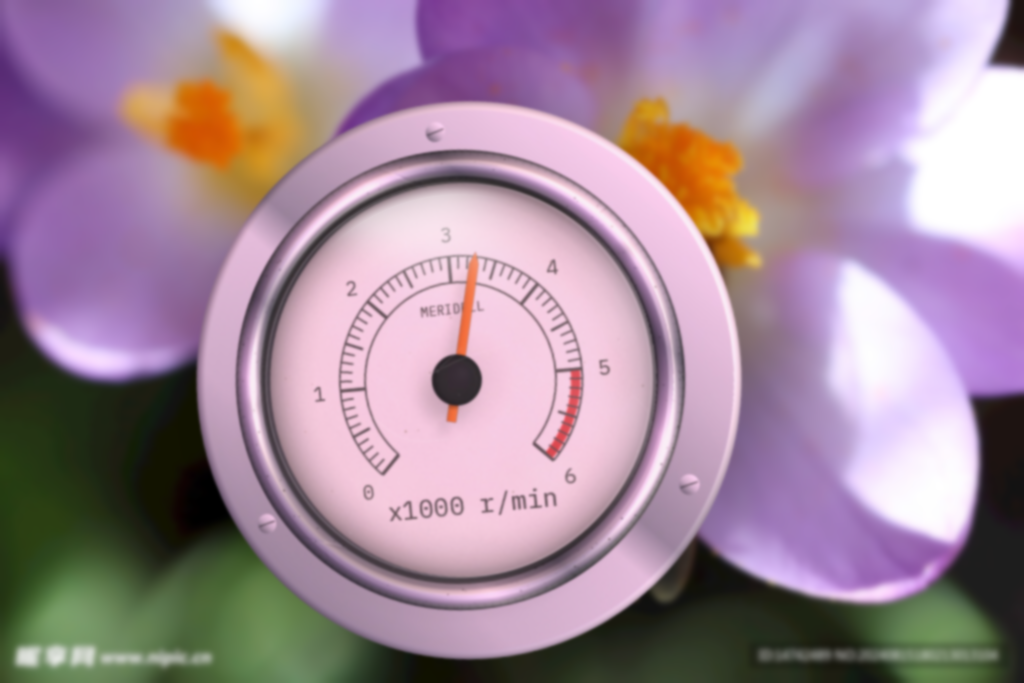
{"value": 3300, "unit": "rpm"}
